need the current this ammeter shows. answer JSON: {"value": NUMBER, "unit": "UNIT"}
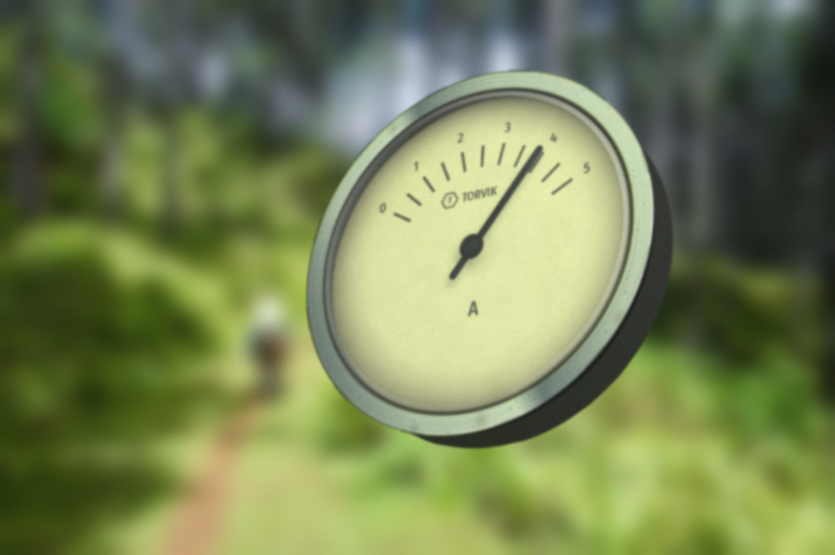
{"value": 4, "unit": "A"}
